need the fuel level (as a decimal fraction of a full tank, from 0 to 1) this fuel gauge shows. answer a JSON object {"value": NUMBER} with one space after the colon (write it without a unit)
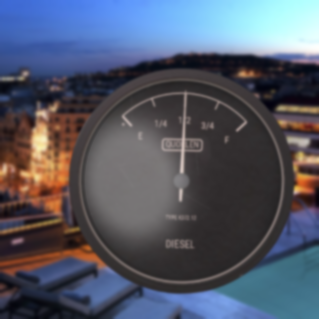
{"value": 0.5}
